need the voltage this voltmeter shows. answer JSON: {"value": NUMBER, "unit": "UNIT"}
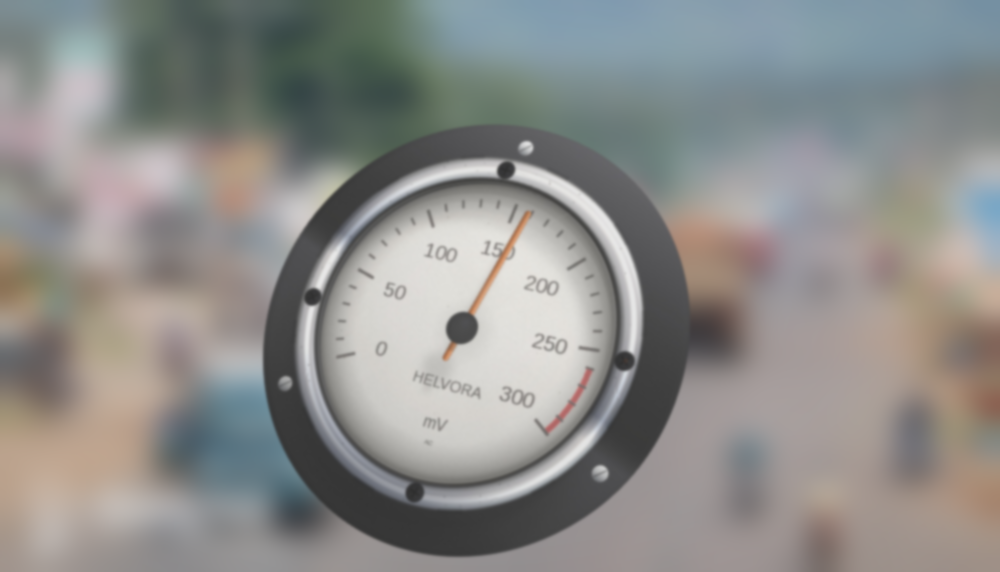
{"value": 160, "unit": "mV"}
